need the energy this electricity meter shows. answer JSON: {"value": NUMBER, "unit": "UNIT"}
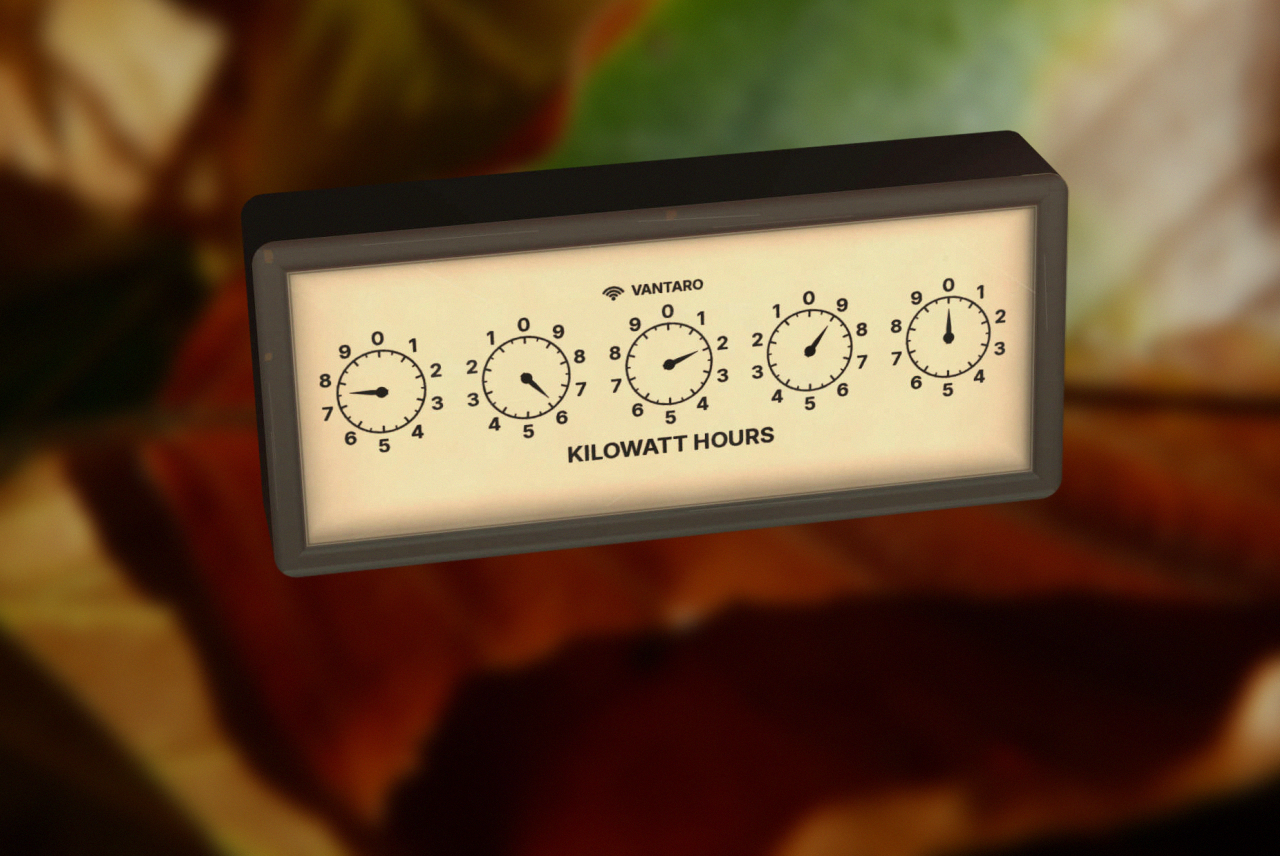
{"value": 76190, "unit": "kWh"}
